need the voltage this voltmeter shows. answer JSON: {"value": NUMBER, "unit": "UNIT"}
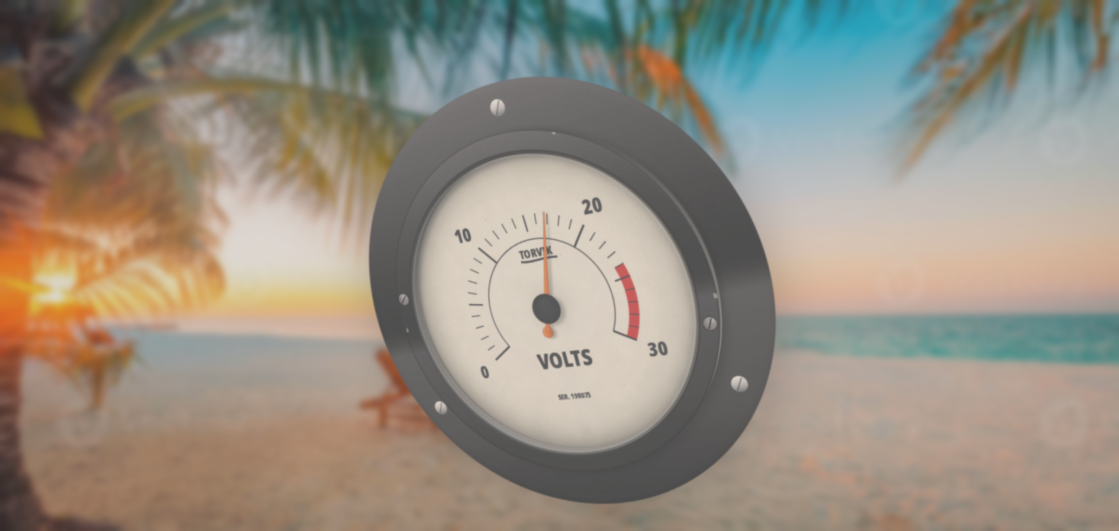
{"value": 17, "unit": "V"}
